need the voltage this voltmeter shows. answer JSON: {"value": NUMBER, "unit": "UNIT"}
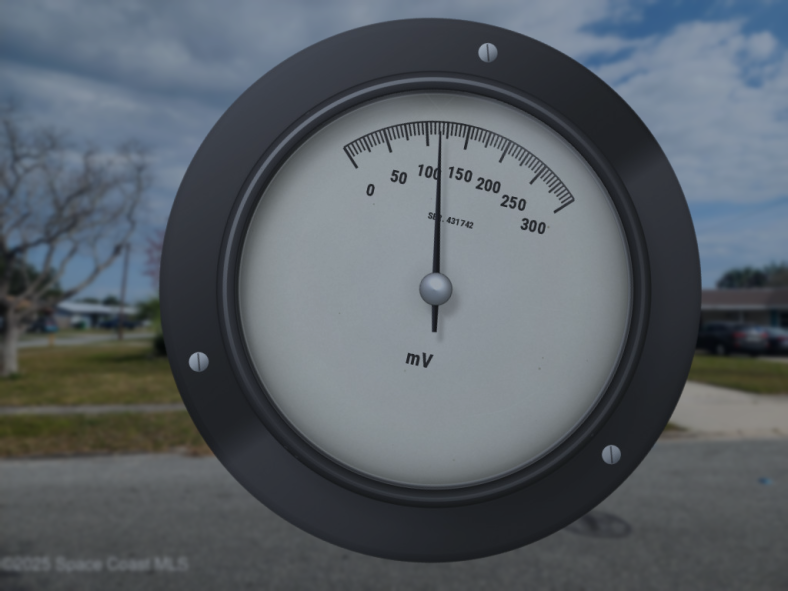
{"value": 115, "unit": "mV"}
